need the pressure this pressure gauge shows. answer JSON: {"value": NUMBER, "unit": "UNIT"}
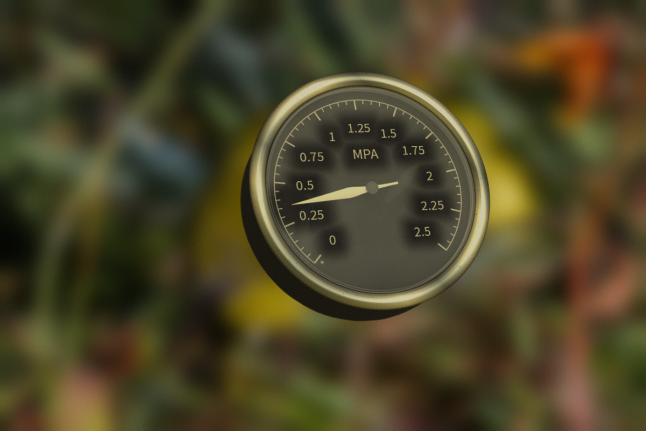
{"value": 0.35, "unit": "MPa"}
